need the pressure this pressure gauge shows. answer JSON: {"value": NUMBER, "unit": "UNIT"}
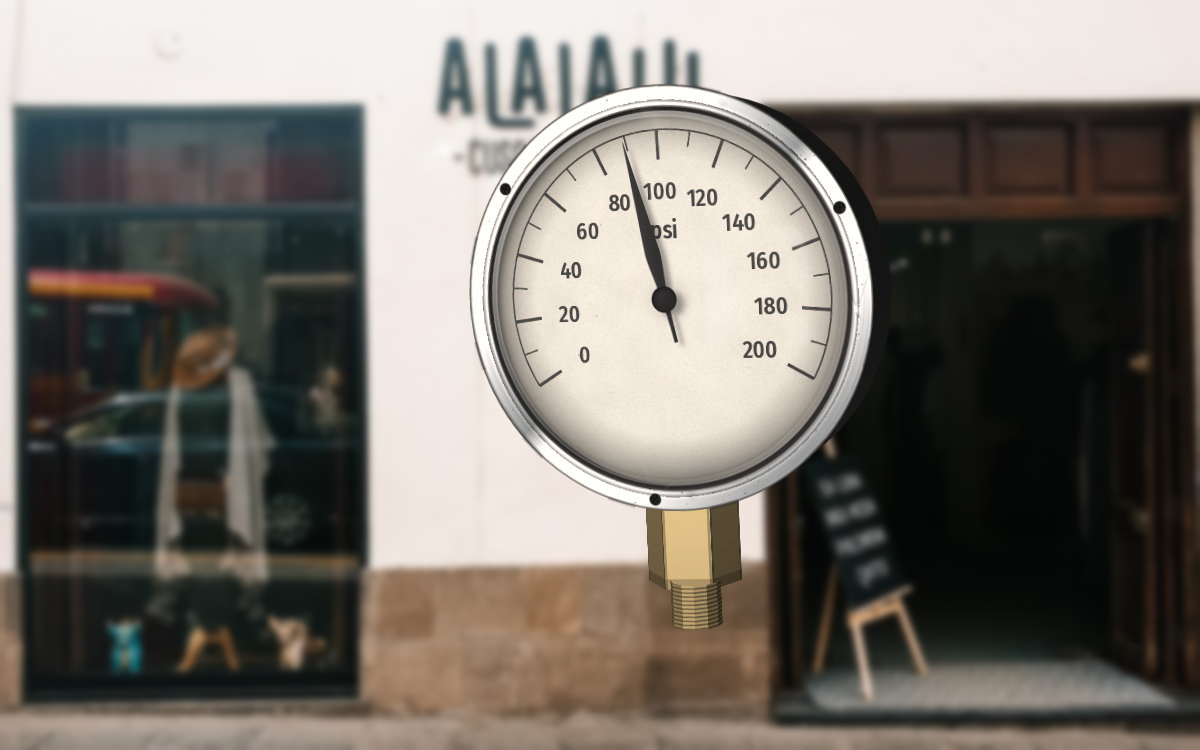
{"value": 90, "unit": "psi"}
